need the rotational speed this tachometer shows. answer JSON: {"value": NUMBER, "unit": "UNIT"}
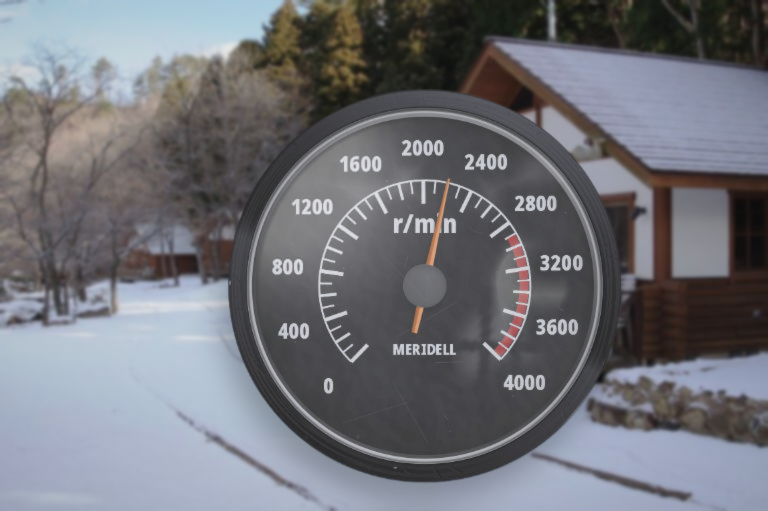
{"value": 2200, "unit": "rpm"}
